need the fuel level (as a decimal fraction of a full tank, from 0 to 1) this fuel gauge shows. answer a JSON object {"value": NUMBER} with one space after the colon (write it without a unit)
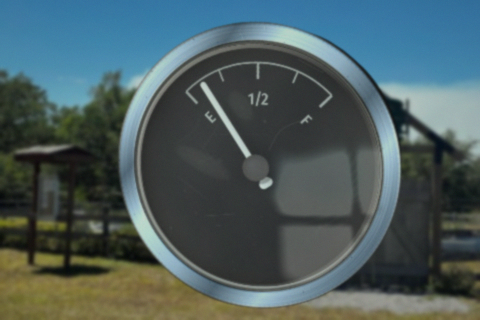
{"value": 0.125}
